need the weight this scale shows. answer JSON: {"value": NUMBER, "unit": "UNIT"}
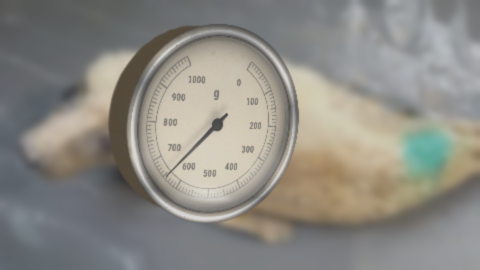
{"value": 650, "unit": "g"}
